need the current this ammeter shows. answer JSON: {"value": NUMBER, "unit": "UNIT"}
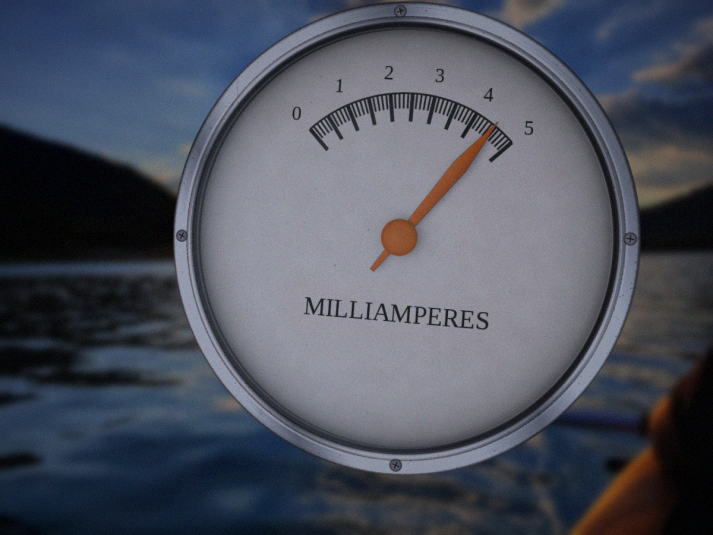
{"value": 4.5, "unit": "mA"}
